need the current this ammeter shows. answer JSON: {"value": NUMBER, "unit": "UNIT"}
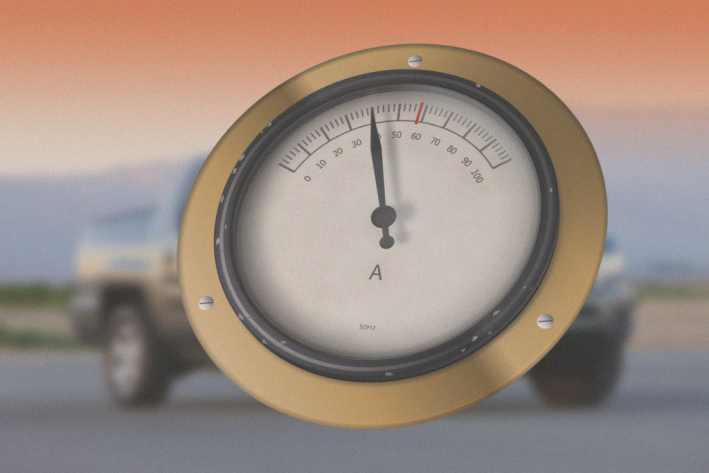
{"value": 40, "unit": "A"}
